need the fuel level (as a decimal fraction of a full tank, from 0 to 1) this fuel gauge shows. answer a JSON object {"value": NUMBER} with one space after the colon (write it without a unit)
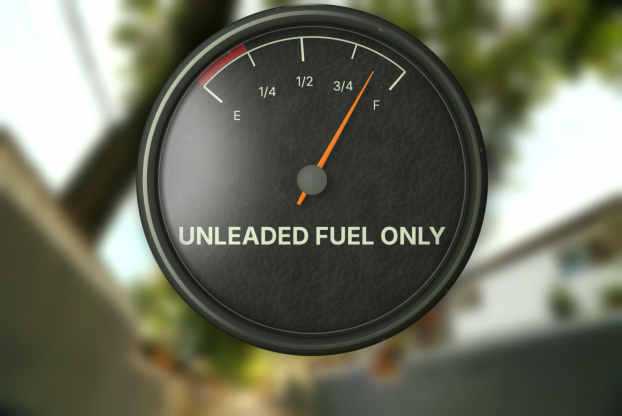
{"value": 0.875}
